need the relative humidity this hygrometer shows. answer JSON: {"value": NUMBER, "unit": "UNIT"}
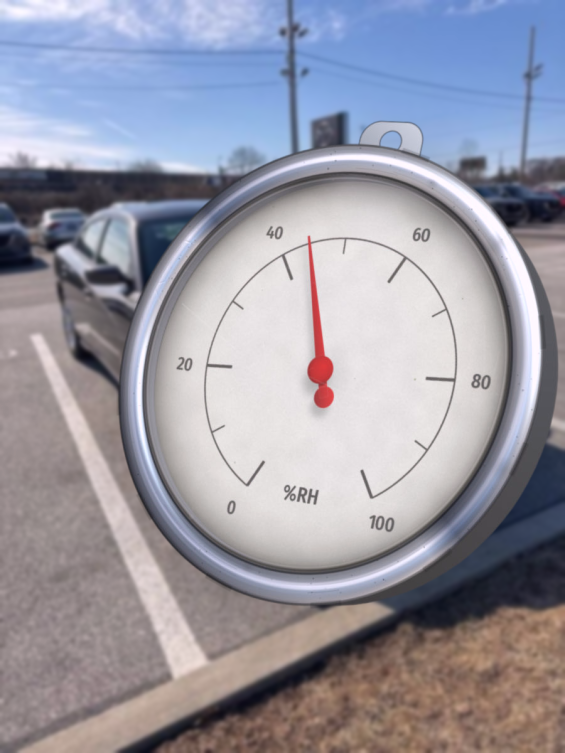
{"value": 45, "unit": "%"}
